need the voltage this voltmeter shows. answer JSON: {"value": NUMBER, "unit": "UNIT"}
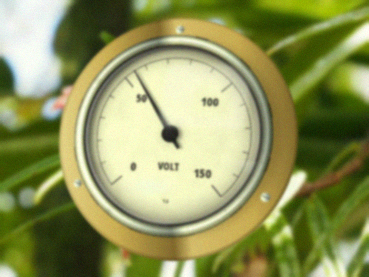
{"value": 55, "unit": "V"}
